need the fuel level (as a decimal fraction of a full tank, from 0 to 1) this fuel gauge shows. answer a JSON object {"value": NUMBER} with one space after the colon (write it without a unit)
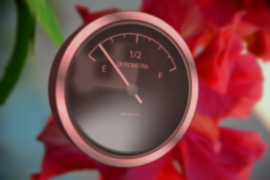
{"value": 0.125}
